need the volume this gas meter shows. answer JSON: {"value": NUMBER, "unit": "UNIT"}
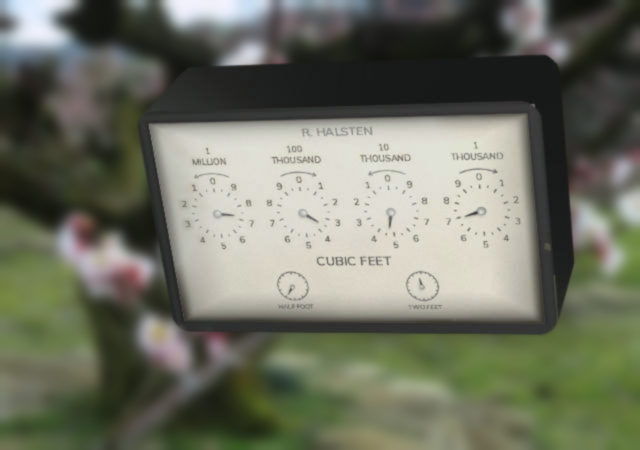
{"value": 734700, "unit": "ft³"}
